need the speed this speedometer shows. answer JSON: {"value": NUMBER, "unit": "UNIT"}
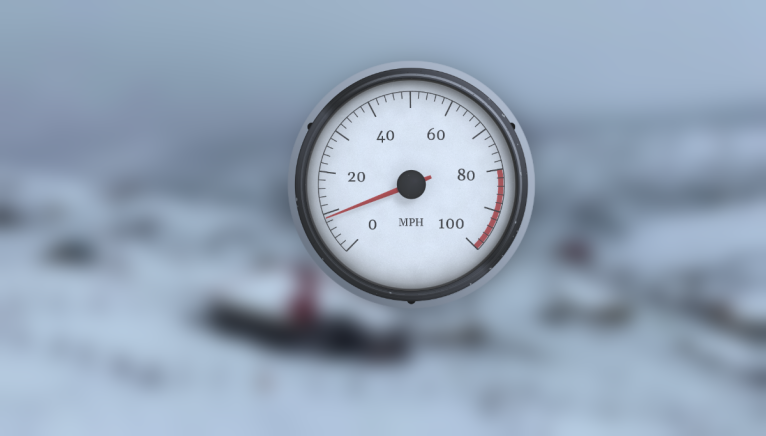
{"value": 9, "unit": "mph"}
